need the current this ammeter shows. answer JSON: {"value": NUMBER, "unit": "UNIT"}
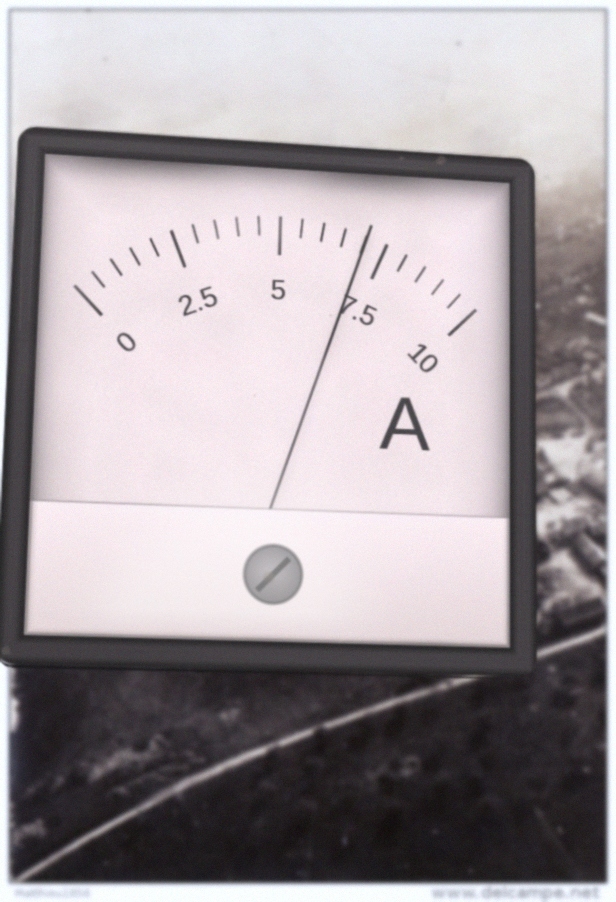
{"value": 7, "unit": "A"}
